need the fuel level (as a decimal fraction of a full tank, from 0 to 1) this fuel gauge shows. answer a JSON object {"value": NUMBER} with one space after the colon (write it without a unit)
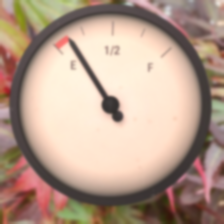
{"value": 0.125}
